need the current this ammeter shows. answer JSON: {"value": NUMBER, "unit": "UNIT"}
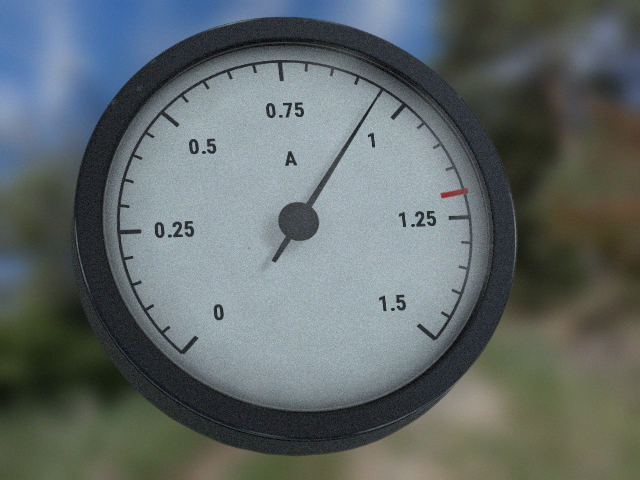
{"value": 0.95, "unit": "A"}
